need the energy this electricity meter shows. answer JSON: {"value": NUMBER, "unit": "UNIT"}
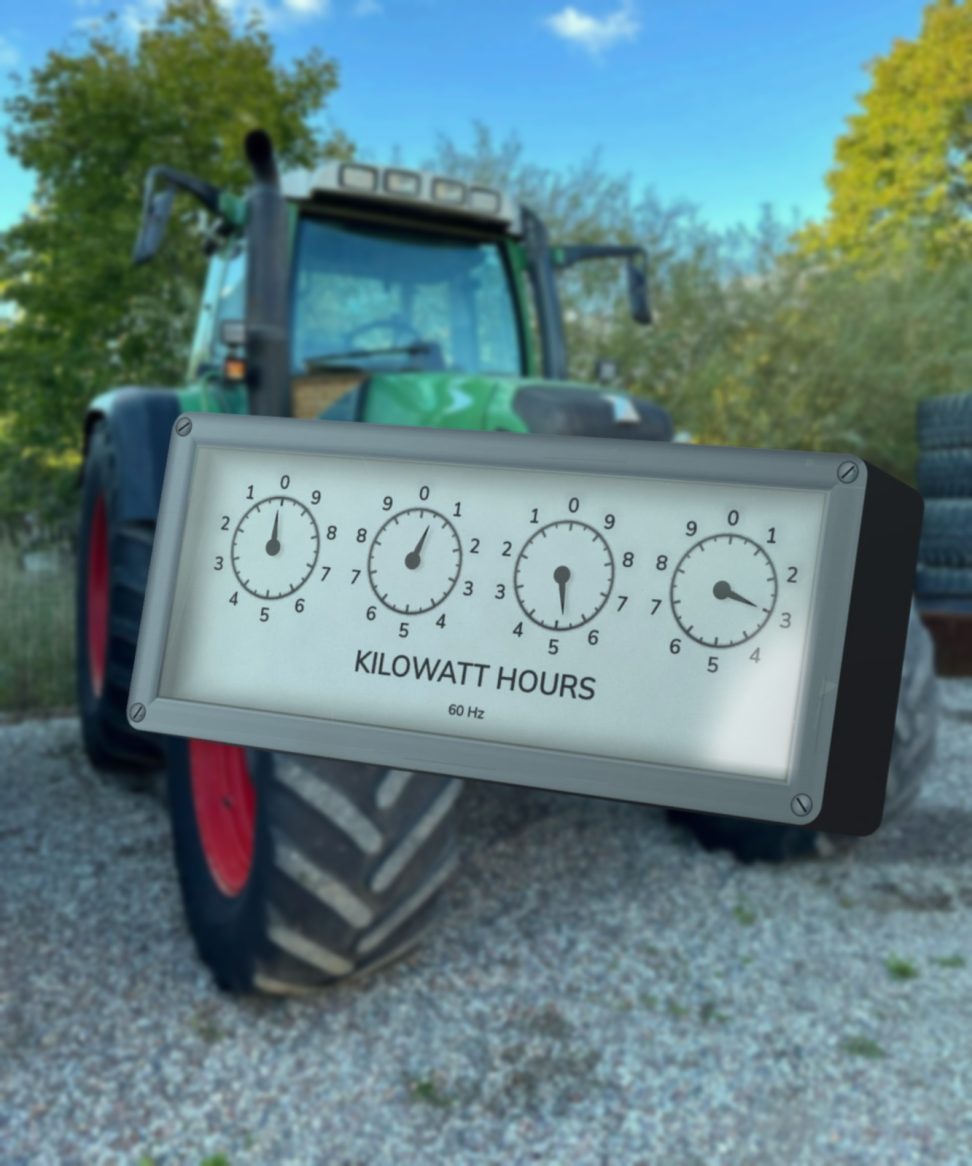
{"value": 53, "unit": "kWh"}
